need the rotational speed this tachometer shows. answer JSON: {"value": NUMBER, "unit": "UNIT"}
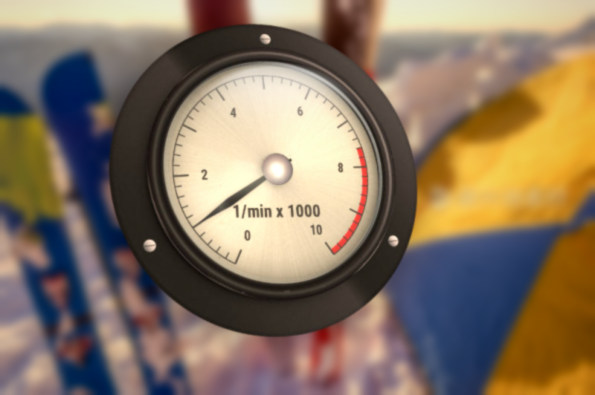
{"value": 1000, "unit": "rpm"}
